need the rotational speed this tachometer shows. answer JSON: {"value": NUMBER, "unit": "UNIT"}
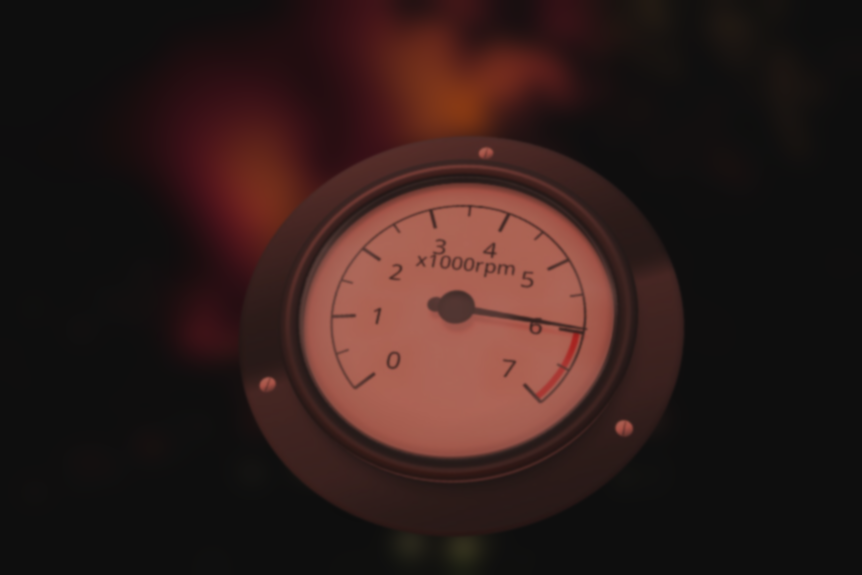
{"value": 6000, "unit": "rpm"}
